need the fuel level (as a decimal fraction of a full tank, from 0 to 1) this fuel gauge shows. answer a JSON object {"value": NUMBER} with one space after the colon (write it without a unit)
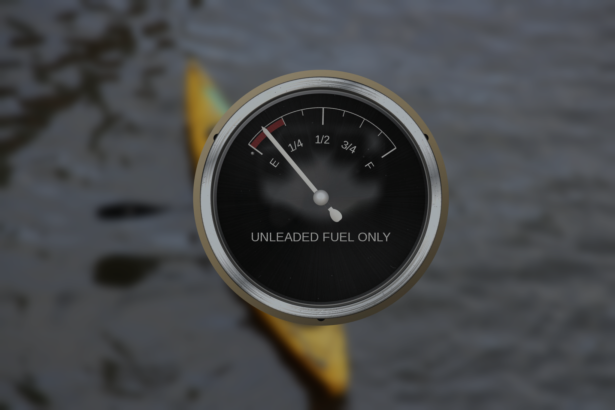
{"value": 0.125}
